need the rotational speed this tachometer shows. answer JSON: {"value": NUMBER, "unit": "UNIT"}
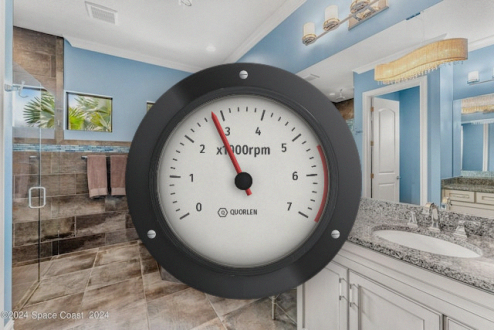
{"value": 2800, "unit": "rpm"}
